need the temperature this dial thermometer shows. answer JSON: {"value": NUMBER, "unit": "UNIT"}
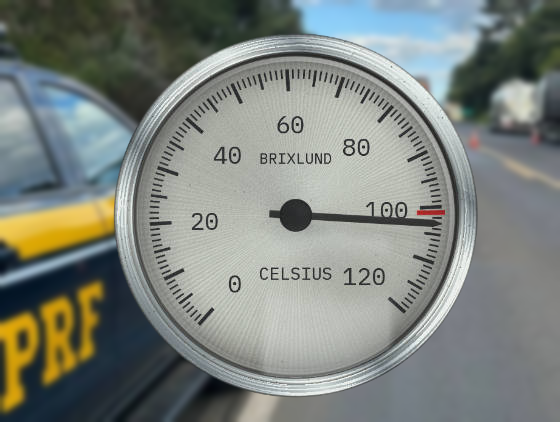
{"value": 103, "unit": "°C"}
